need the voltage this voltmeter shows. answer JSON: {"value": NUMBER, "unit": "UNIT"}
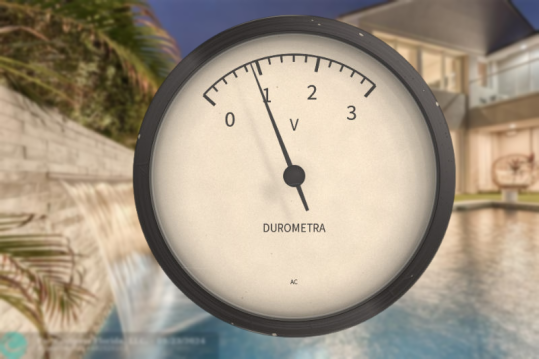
{"value": 0.9, "unit": "V"}
